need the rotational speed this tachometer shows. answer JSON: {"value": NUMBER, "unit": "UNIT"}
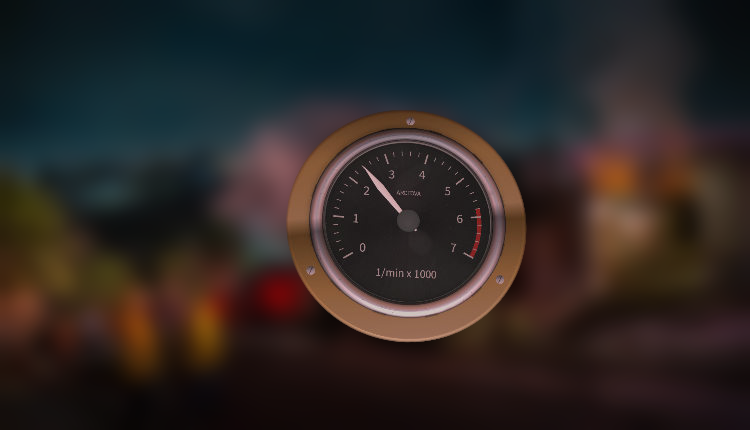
{"value": 2400, "unit": "rpm"}
